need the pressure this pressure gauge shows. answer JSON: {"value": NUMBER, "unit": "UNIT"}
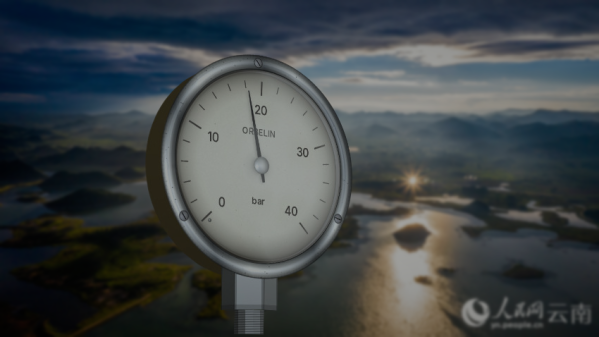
{"value": 18, "unit": "bar"}
